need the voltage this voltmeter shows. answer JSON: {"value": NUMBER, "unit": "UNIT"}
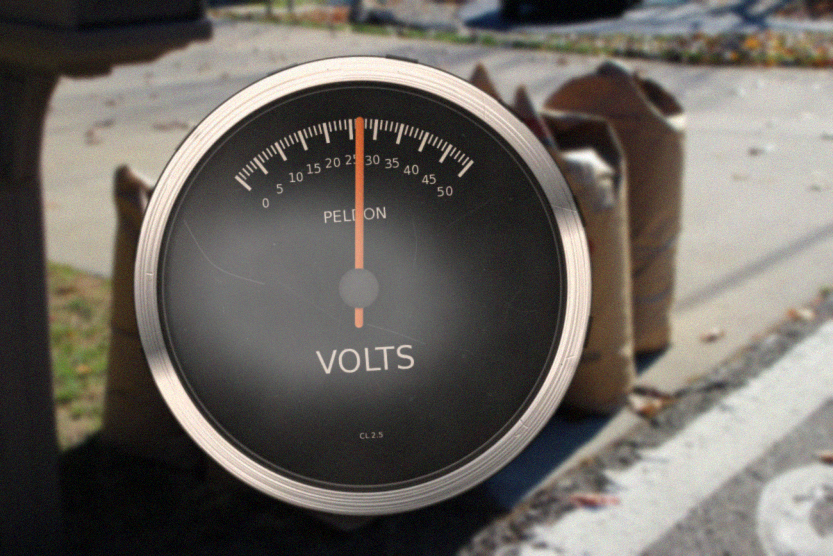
{"value": 27, "unit": "V"}
